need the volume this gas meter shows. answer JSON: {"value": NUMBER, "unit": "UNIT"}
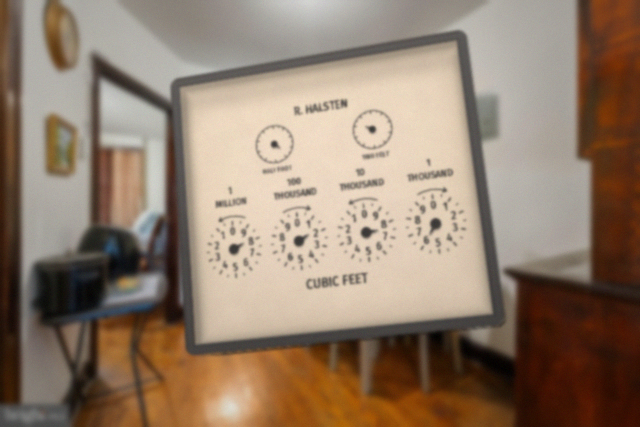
{"value": 817600, "unit": "ft³"}
